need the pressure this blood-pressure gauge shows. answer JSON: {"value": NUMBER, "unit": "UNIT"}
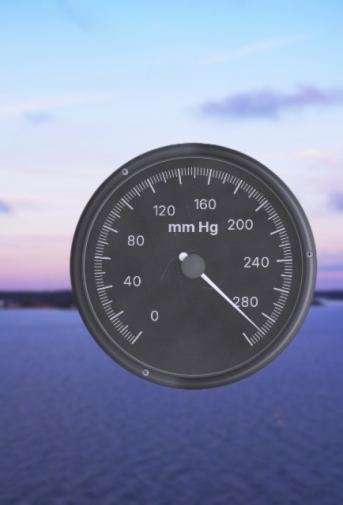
{"value": 290, "unit": "mmHg"}
